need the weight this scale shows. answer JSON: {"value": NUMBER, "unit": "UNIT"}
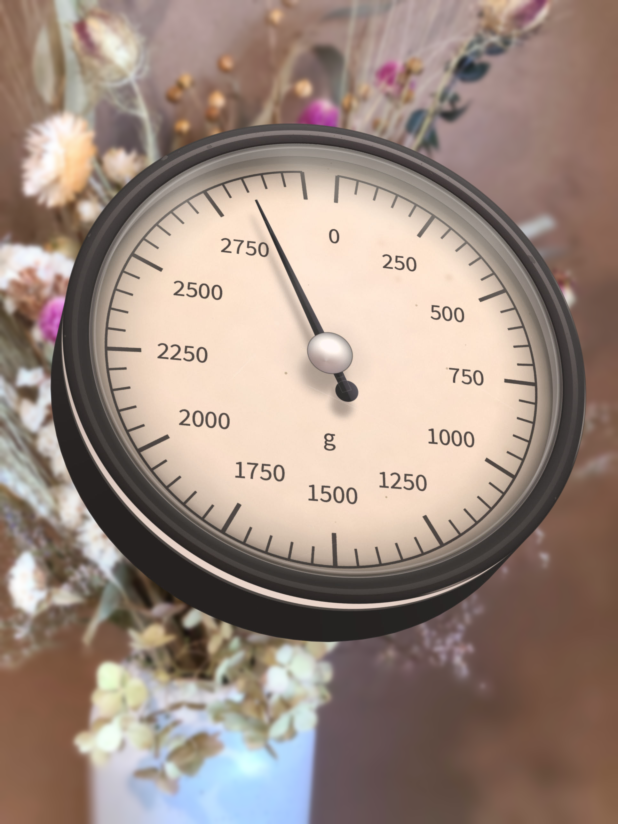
{"value": 2850, "unit": "g"}
